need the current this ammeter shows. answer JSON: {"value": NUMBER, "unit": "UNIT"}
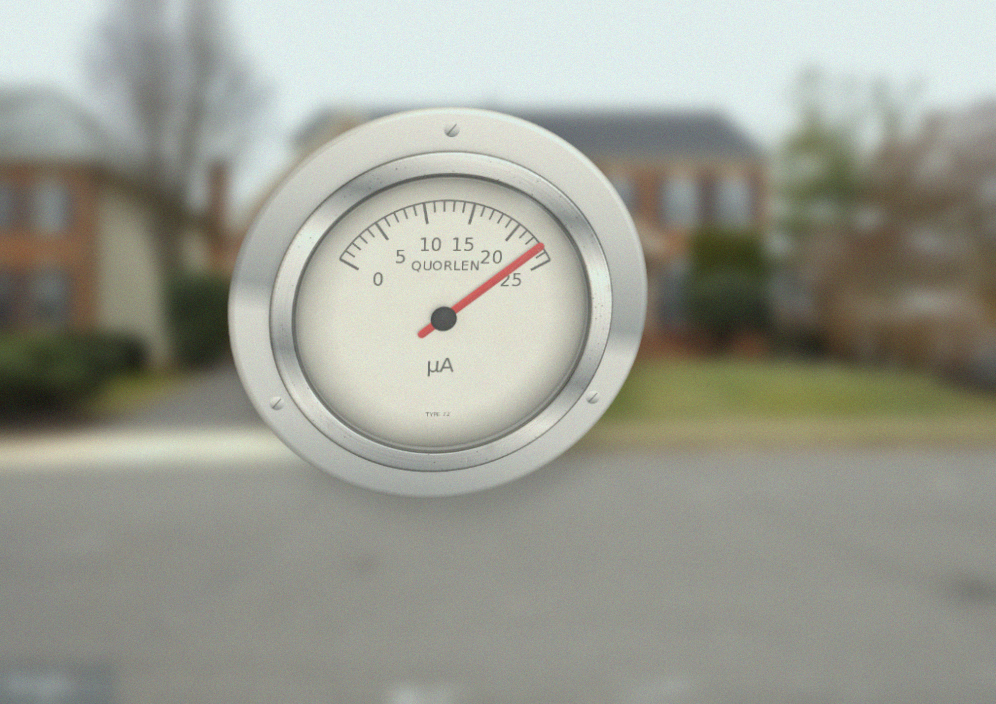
{"value": 23, "unit": "µA"}
